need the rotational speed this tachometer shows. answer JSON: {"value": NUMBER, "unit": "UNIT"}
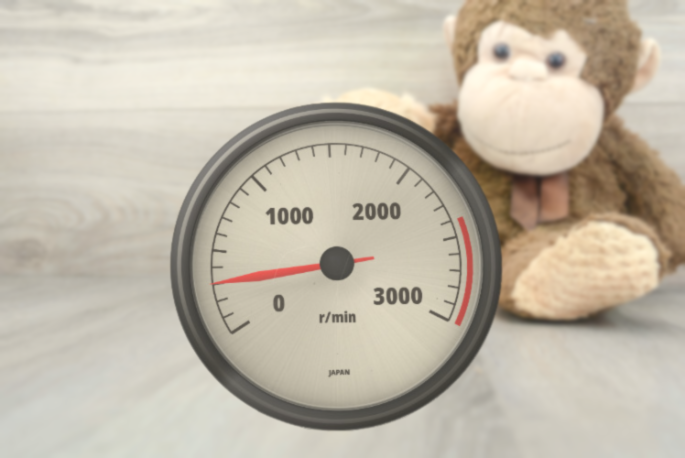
{"value": 300, "unit": "rpm"}
